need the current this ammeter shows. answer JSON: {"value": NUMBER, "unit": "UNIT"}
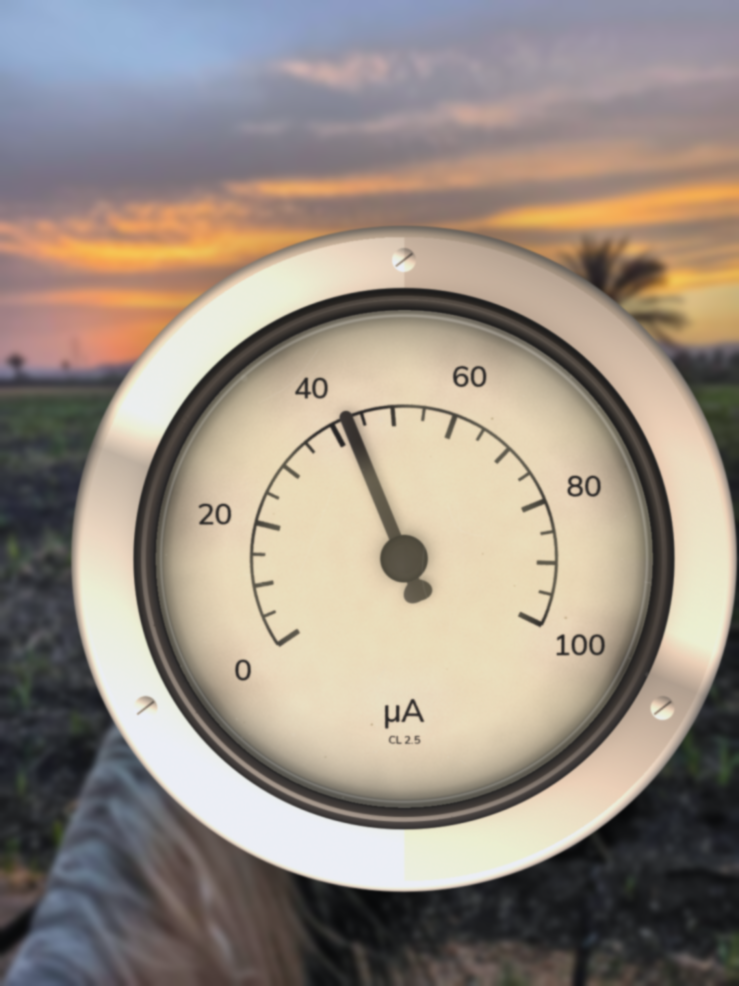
{"value": 42.5, "unit": "µA"}
